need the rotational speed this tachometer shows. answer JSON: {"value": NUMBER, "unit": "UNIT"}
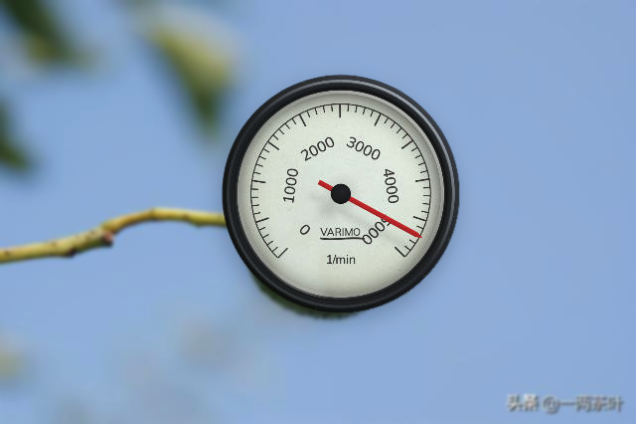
{"value": 4700, "unit": "rpm"}
